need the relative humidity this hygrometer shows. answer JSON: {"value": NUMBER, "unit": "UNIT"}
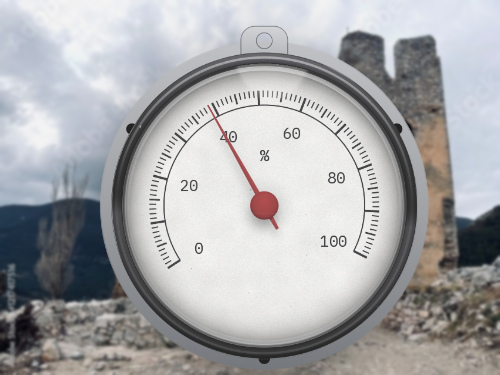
{"value": 39, "unit": "%"}
